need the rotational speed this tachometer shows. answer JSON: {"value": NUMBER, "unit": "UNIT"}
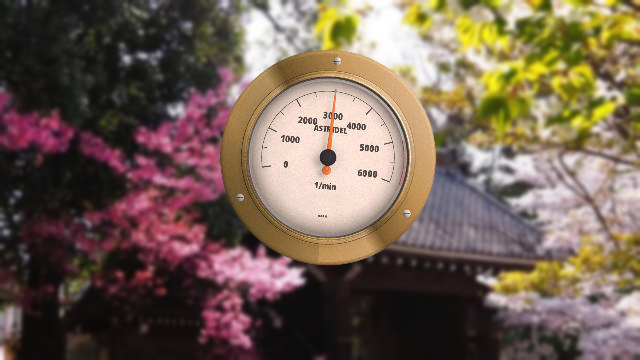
{"value": 3000, "unit": "rpm"}
